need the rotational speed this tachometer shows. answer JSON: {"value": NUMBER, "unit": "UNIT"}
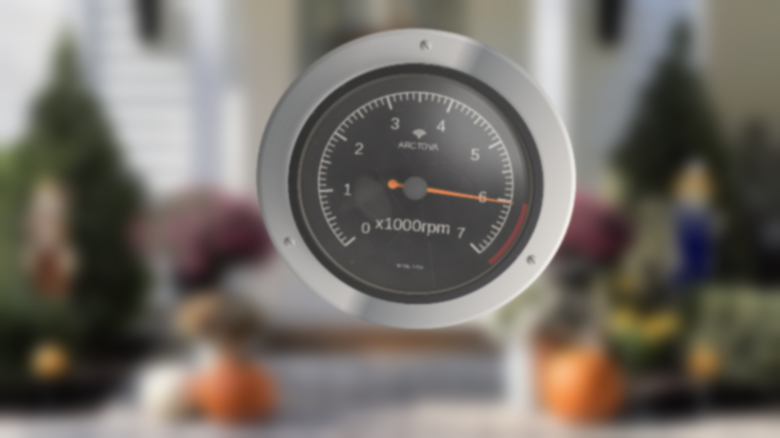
{"value": 6000, "unit": "rpm"}
